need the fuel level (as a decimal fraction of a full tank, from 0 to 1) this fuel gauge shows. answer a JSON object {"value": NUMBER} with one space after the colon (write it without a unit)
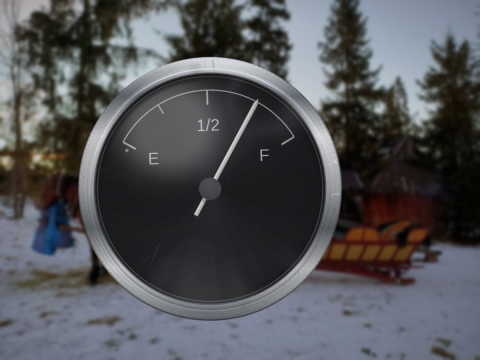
{"value": 0.75}
